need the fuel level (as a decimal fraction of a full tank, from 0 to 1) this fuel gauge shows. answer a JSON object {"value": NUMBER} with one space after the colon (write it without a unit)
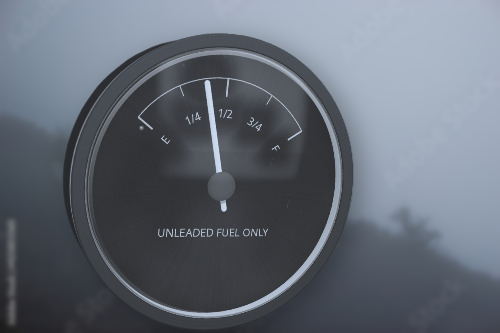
{"value": 0.375}
